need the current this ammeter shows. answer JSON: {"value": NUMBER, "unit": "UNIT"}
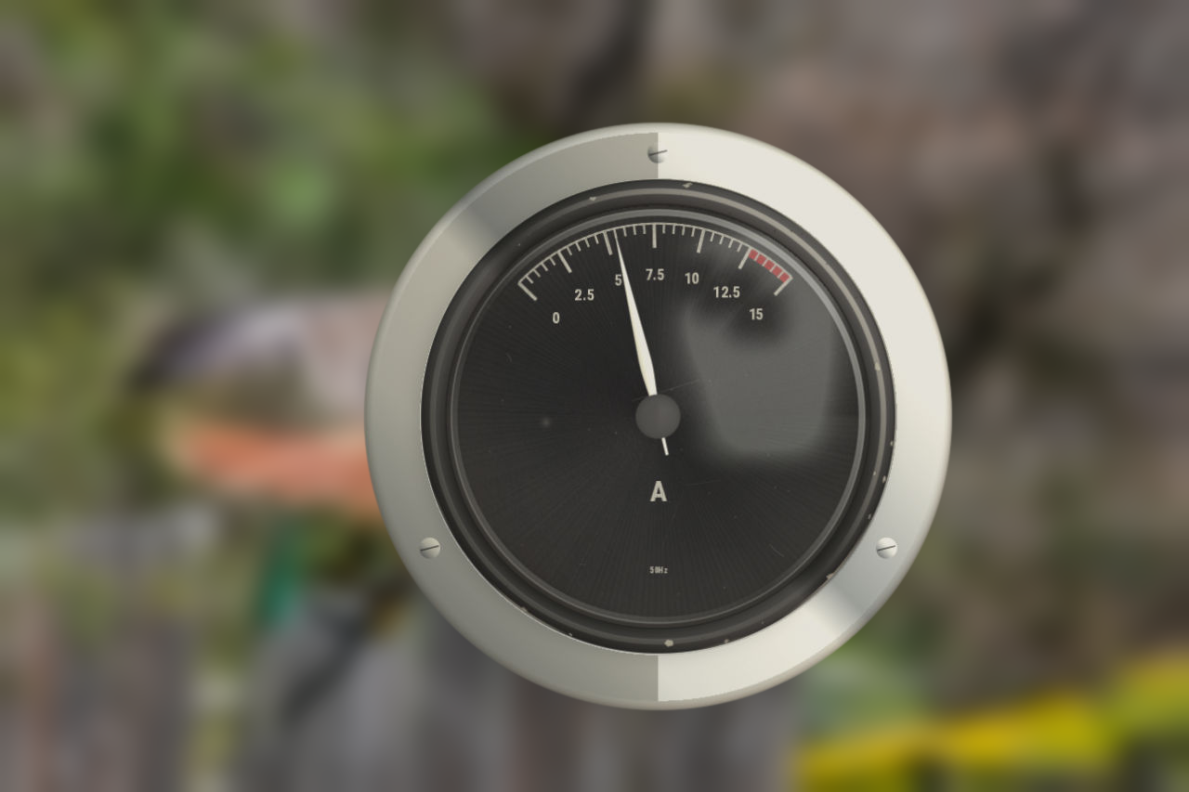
{"value": 5.5, "unit": "A"}
